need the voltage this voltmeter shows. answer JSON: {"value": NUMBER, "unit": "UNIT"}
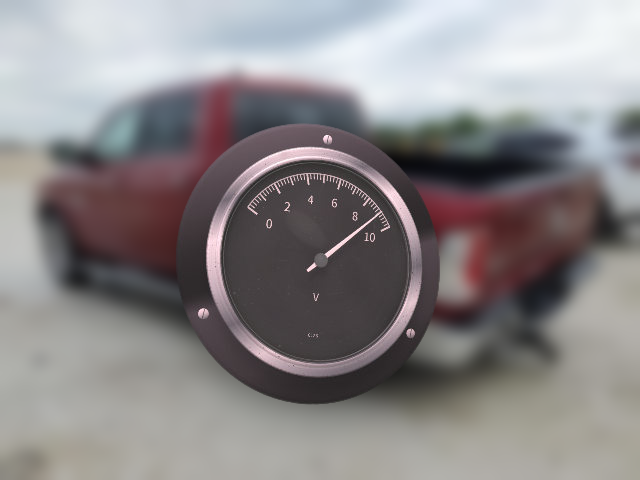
{"value": 9, "unit": "V"}
